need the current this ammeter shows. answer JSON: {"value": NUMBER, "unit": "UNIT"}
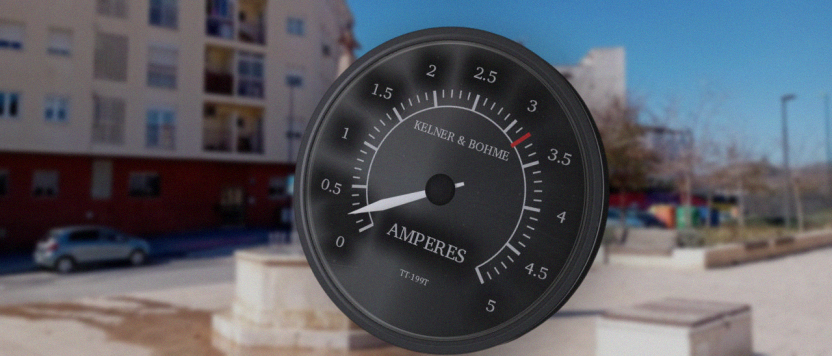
{"value": 0.2, "unit": "A"}
